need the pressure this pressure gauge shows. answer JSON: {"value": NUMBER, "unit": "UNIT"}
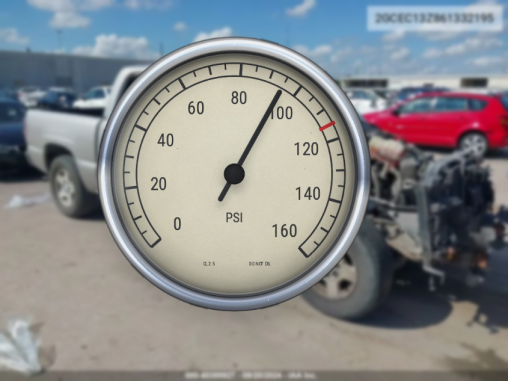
{"value": 95, "unit": "psi"}
